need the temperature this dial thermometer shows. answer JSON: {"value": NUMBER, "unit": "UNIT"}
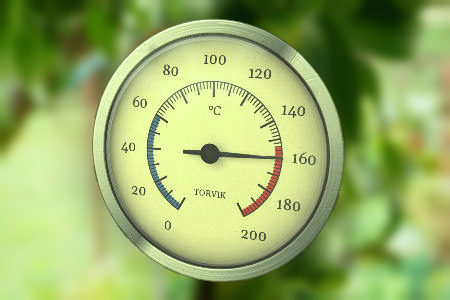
{"value": 160, "unit": "°C"}
